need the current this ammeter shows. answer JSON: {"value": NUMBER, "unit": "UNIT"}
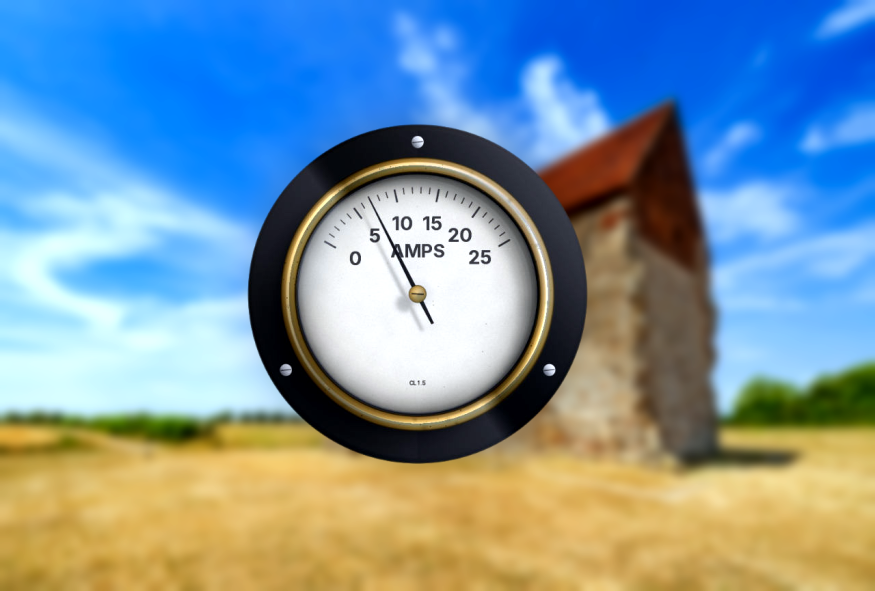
{"value": 7, "unit": "A"}
